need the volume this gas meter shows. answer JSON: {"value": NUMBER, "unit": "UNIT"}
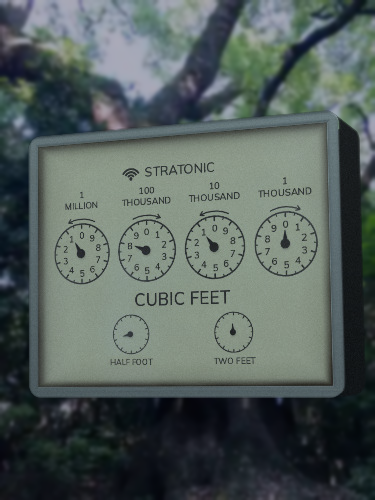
{"value": 81000, "unit": "ft³"}
